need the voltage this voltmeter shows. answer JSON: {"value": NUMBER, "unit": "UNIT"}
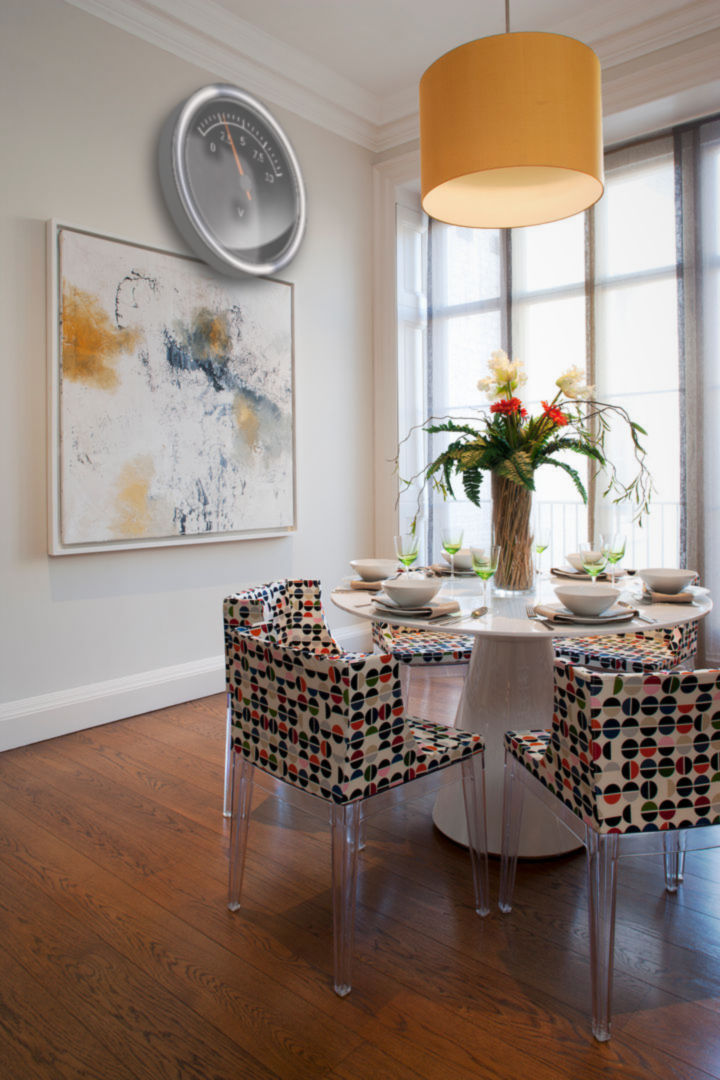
{"value": 2.5, "unit": "V"}
